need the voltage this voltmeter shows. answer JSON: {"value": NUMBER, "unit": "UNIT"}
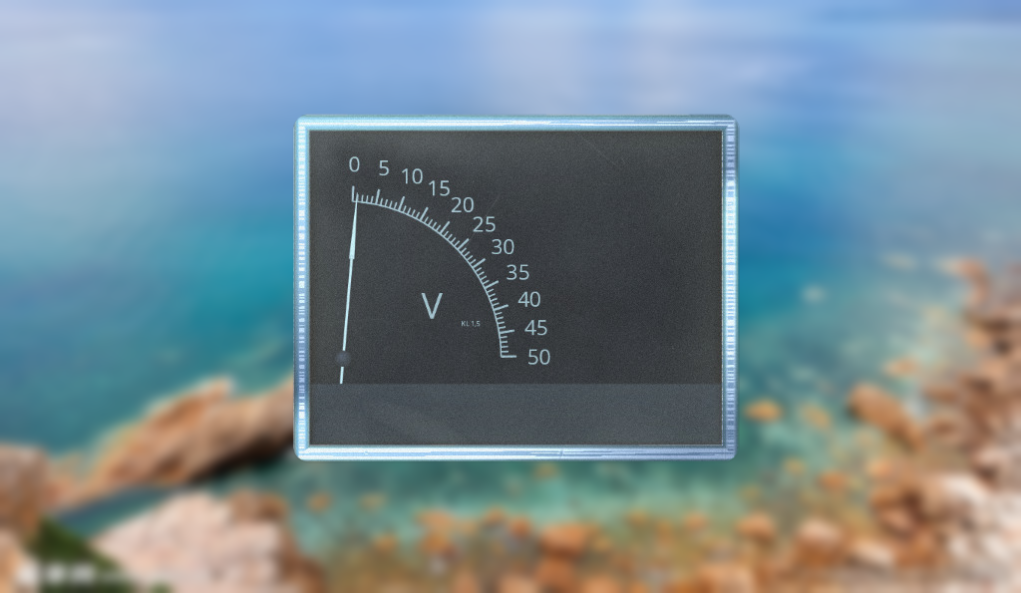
{"value": 1, "unit": "V"}
